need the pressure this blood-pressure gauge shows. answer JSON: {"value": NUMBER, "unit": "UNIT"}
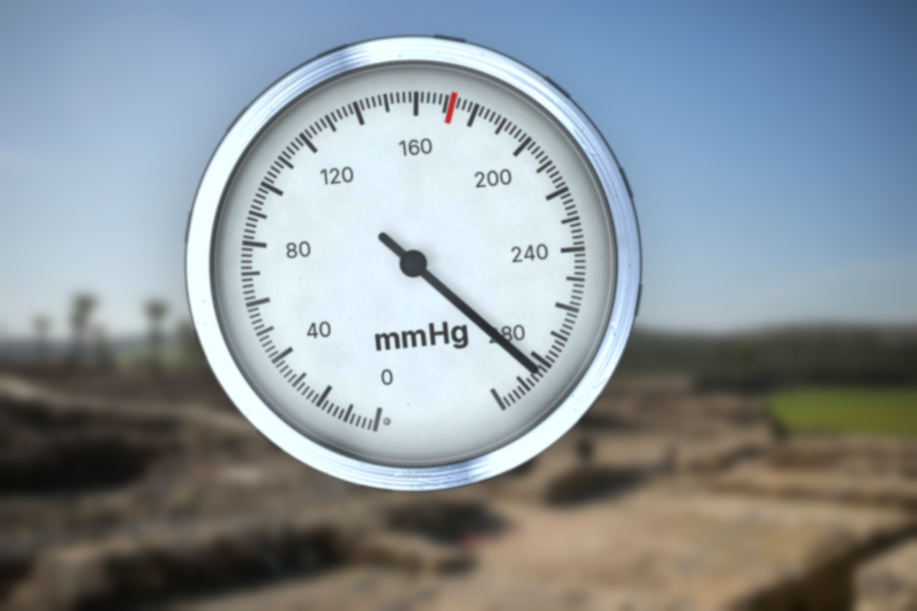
{"value": 284, "unit": "mmHg"}
